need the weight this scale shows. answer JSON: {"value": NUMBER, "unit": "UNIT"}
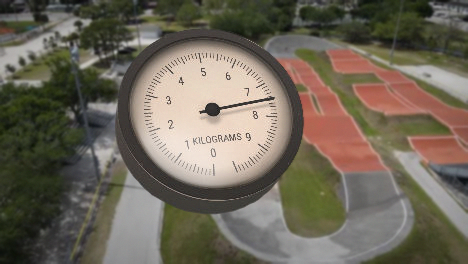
{"value": 7.5, "unit": "kg"}
